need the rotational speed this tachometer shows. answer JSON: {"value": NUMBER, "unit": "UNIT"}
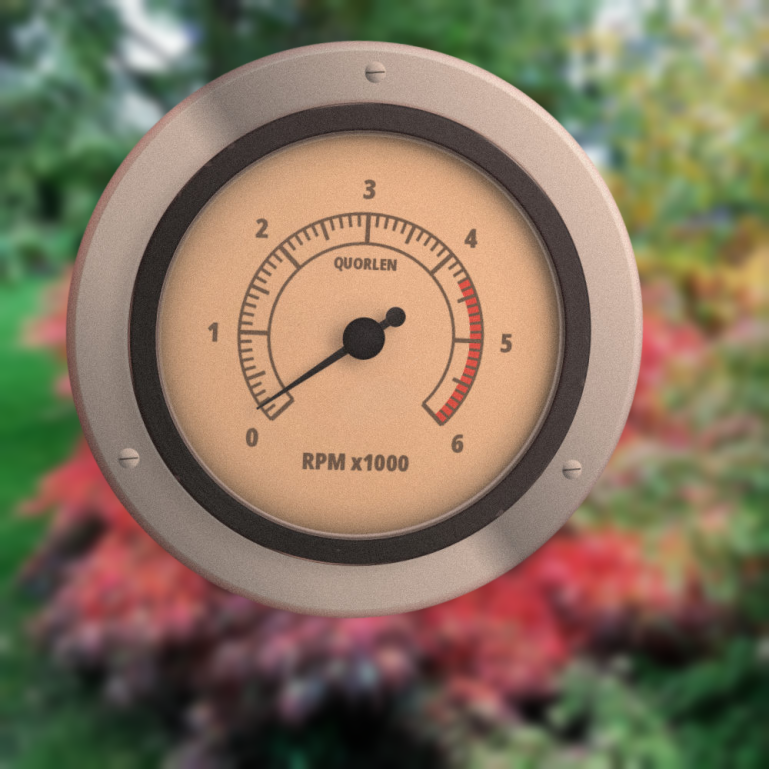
{"value": 200, "unit": "rpm"}
